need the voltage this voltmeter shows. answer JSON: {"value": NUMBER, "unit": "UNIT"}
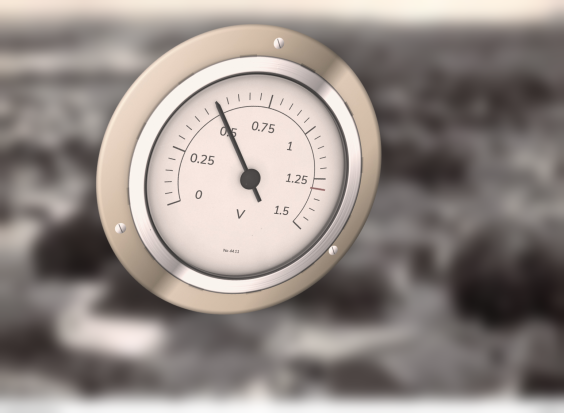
{"value": 0.5, "unit": "V"}
